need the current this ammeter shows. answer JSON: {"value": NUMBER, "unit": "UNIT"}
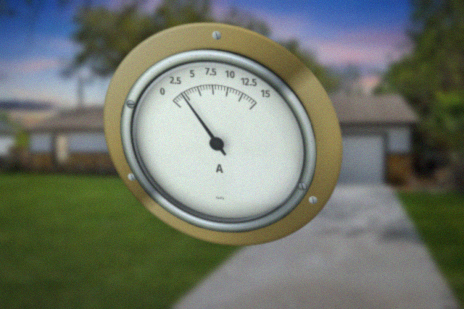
{"value": 2.5, "unit": "A"}
